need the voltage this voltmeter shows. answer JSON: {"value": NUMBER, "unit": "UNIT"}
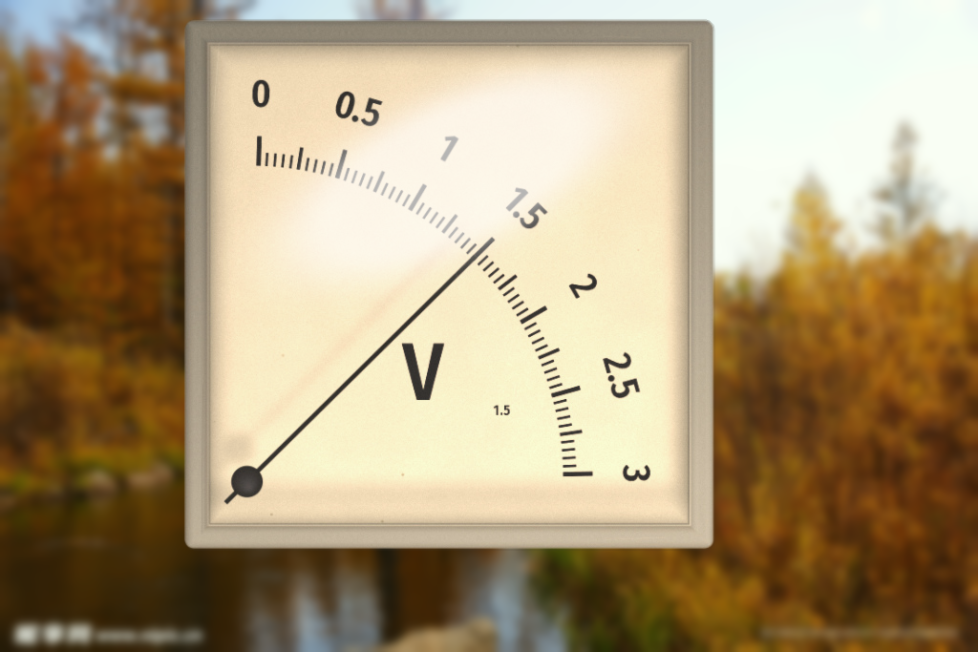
{"value": 1.5, "unit": "V"}
